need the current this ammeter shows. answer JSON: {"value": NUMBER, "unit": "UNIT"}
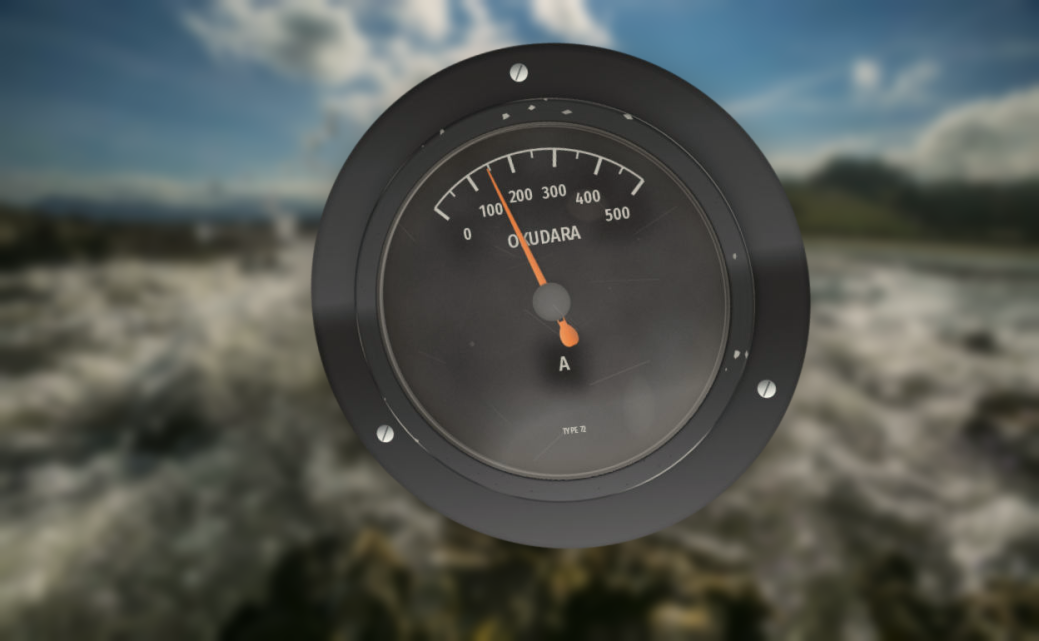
{"value": 150, "unit": "A"}
